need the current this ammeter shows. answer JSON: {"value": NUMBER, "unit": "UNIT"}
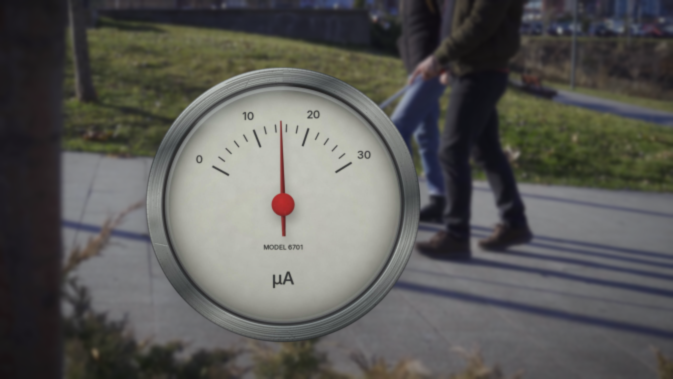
{"value": 15, "unit": "µA"}
